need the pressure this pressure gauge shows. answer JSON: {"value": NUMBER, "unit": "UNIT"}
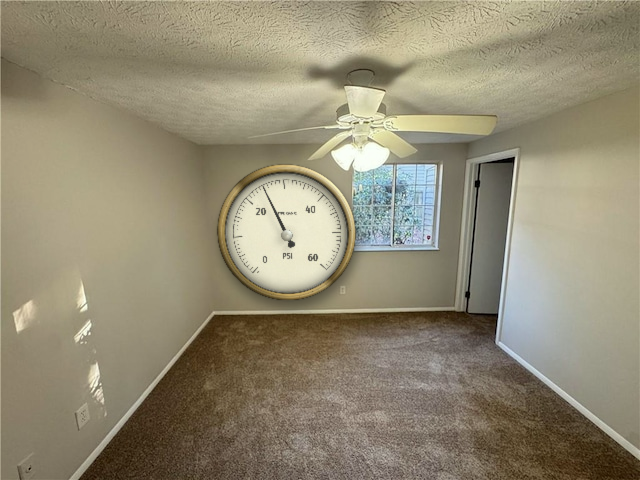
{"value": 25, "unit": "psi"}
